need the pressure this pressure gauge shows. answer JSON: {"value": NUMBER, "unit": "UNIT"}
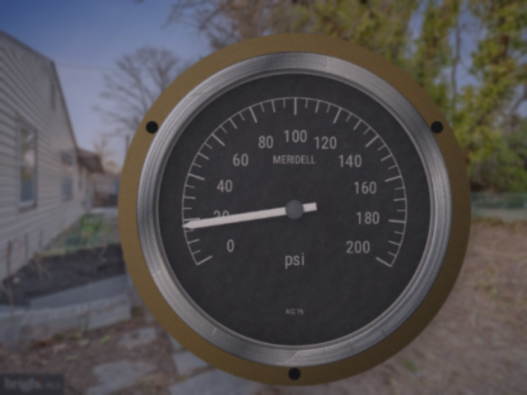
{"value": 17.5, "unit": "psi"}
